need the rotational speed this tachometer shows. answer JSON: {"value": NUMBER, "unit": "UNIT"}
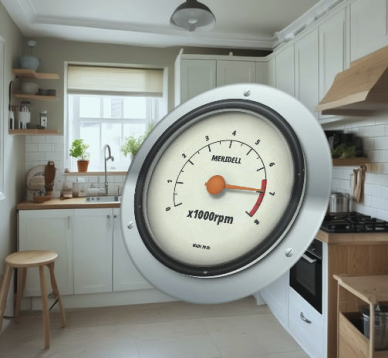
{"value": 7000, "unit": "rpm"}
